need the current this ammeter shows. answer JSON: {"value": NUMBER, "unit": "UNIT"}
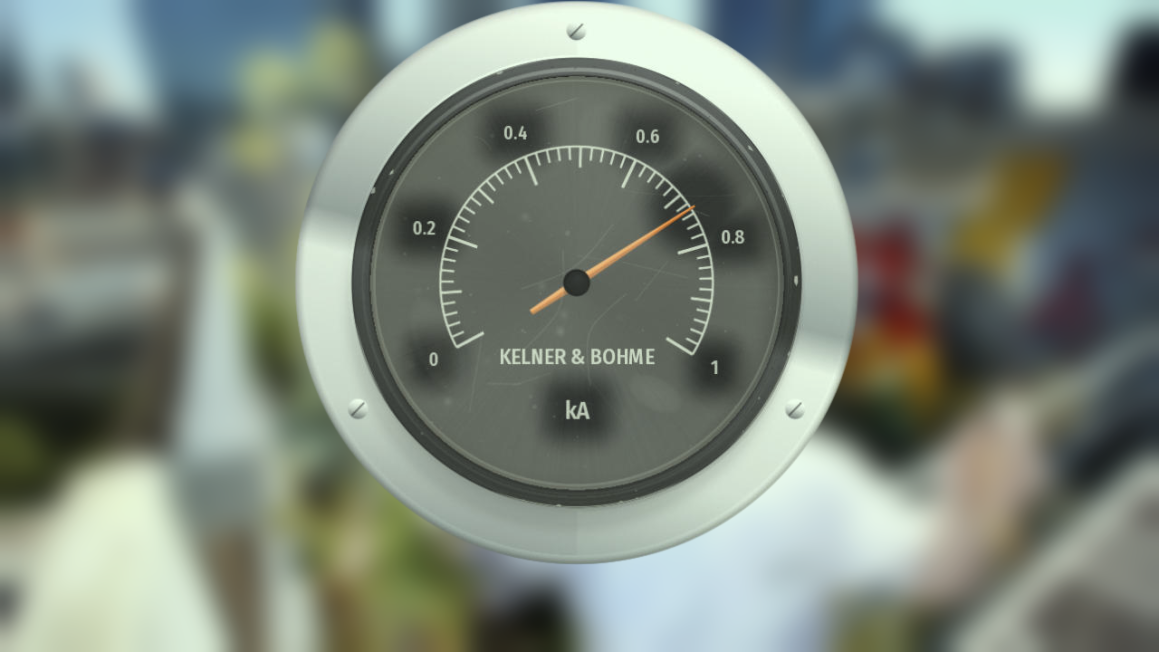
{"value": 0.73, "unit": "kA"}
